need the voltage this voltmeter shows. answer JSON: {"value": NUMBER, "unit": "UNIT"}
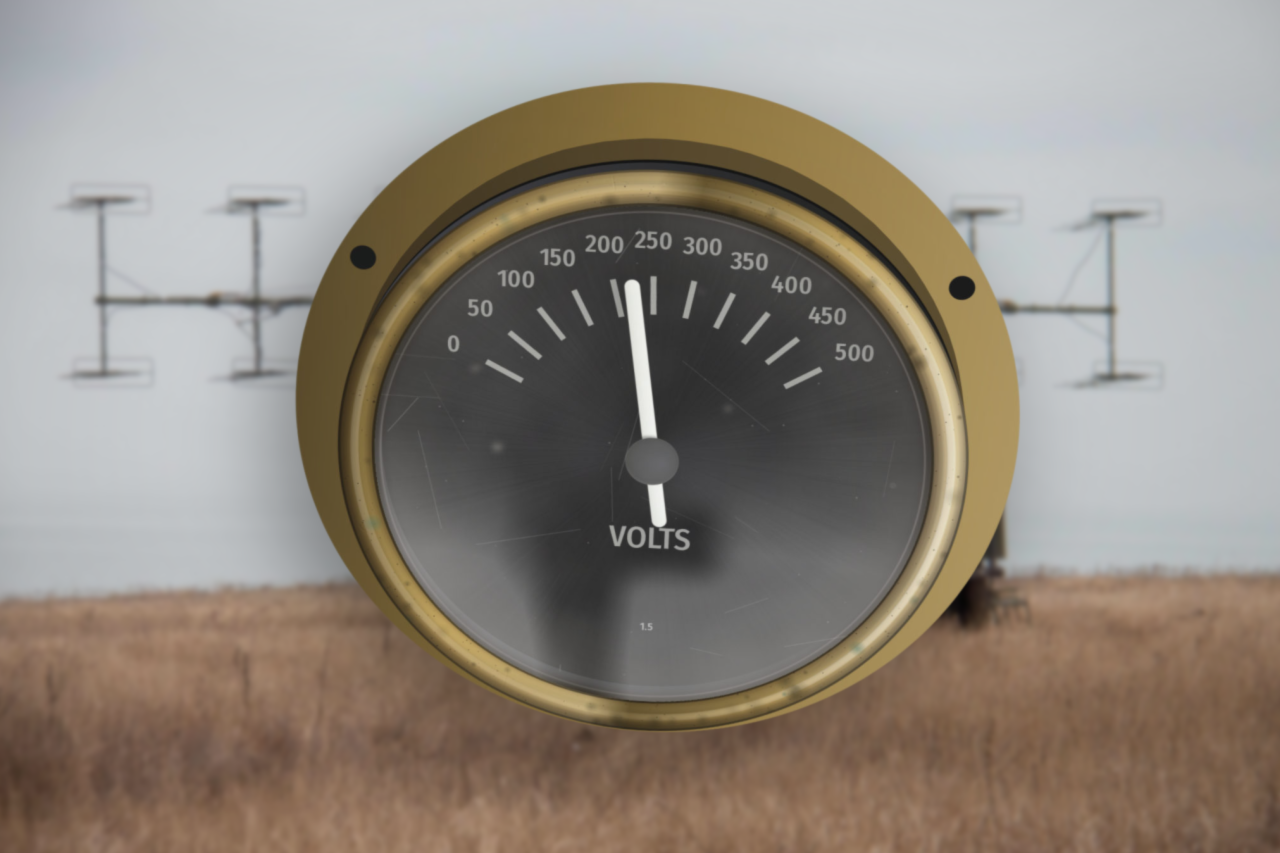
{"value": 225, "unit": "V"}
